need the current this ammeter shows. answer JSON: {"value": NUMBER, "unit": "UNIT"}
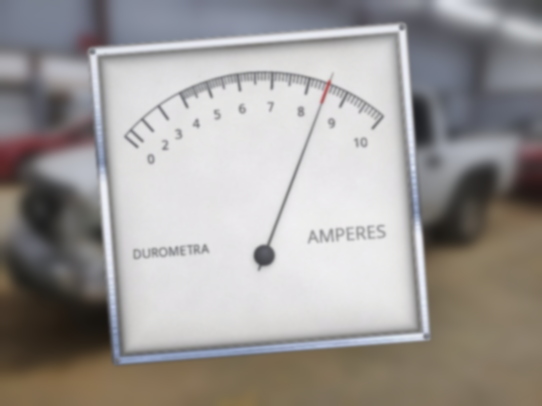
{"value": 8.5, "unit": "A"}
